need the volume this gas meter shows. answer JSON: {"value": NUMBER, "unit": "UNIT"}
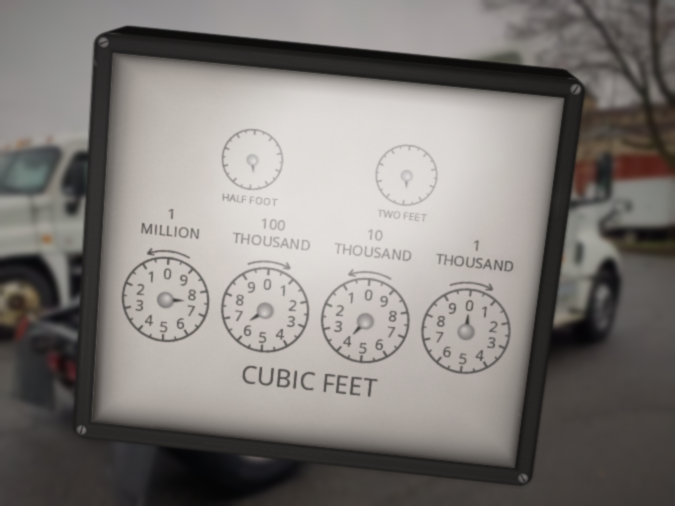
{"value": 764000, "unit": "ft³"}
